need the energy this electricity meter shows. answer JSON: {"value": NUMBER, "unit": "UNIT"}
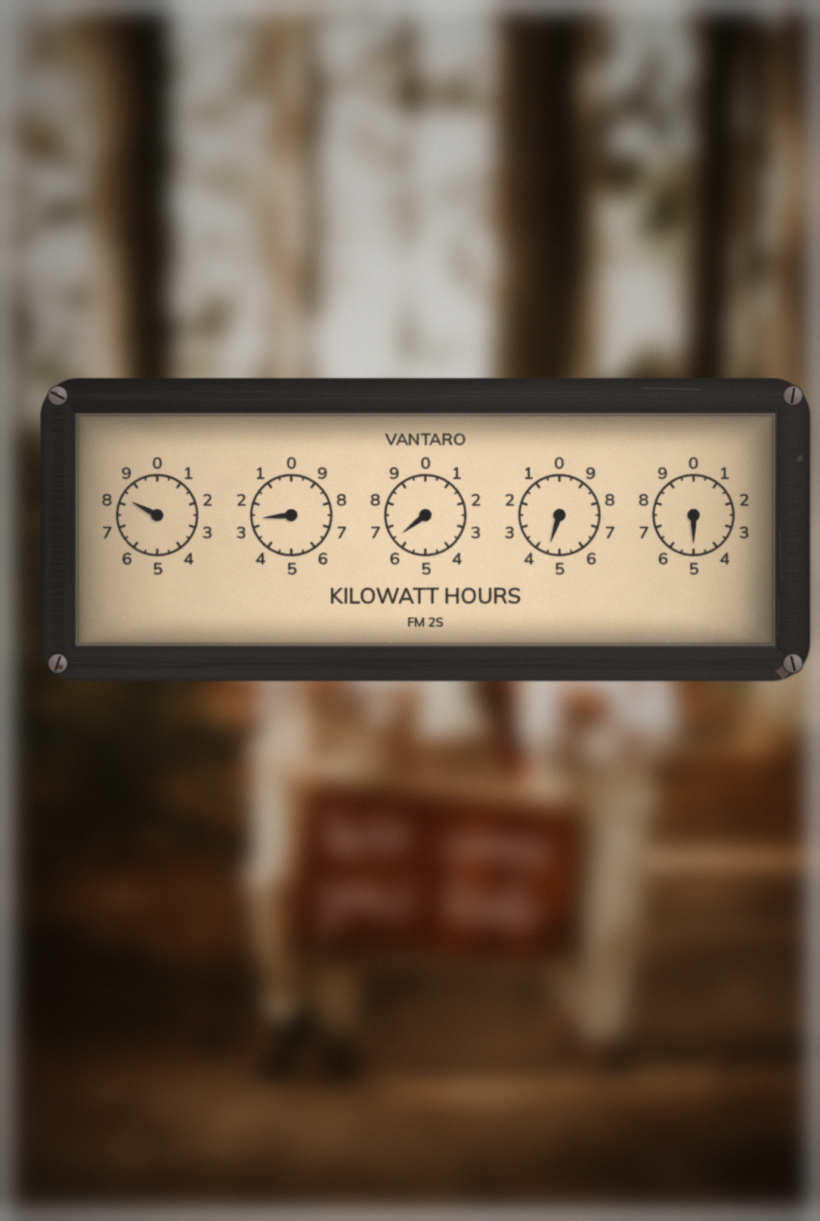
{"value": 82645, "unit": "kWh"}
